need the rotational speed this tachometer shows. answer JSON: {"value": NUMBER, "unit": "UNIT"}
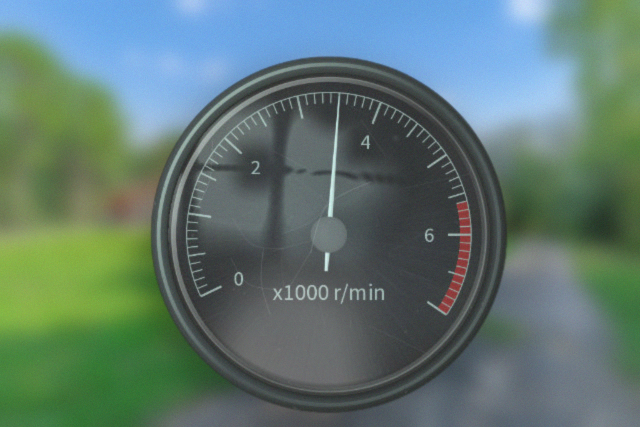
{"value": 3500, "unit": "rpm"}
